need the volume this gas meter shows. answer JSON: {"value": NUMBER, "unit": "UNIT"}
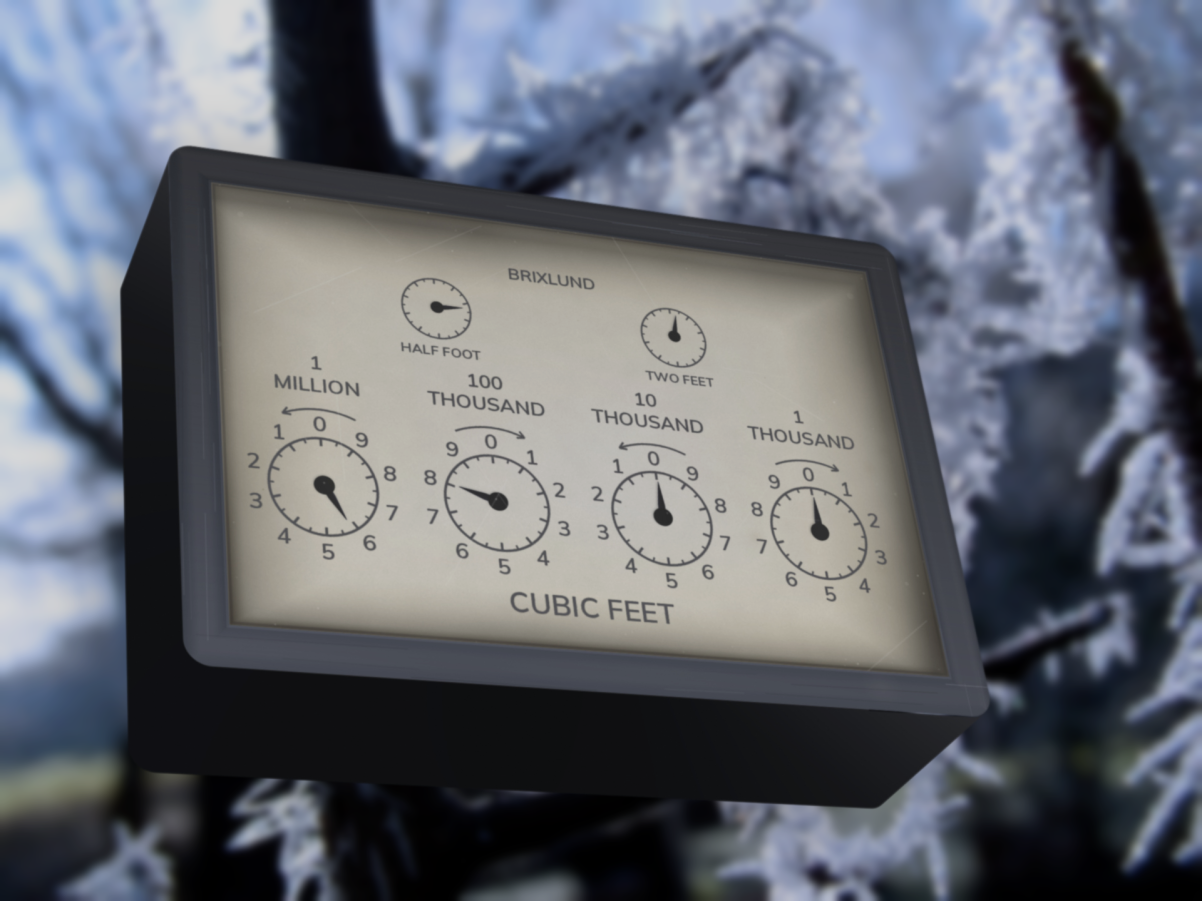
{"value": 580000, "unit": "ft³"}
